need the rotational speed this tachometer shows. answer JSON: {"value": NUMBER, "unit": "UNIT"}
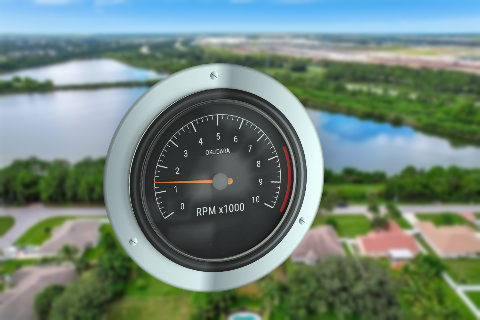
{"value": 1400, "unit": "rpm"}
